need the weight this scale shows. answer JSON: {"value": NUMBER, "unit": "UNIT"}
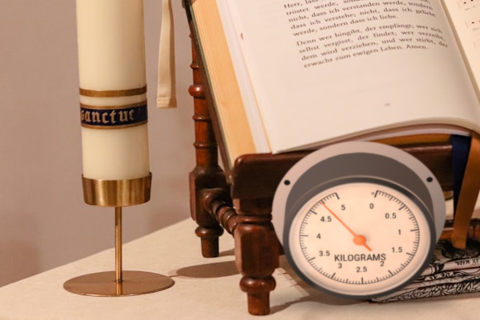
{"value": 4.75, "unit": "kg"}
